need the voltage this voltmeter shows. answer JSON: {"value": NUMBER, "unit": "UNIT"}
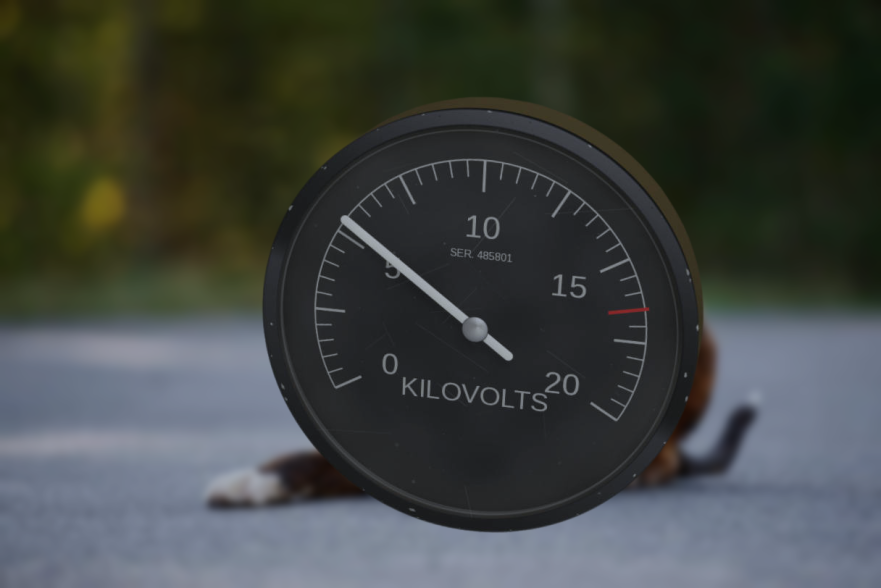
{"value": 5.5, "unit": "kV"}
